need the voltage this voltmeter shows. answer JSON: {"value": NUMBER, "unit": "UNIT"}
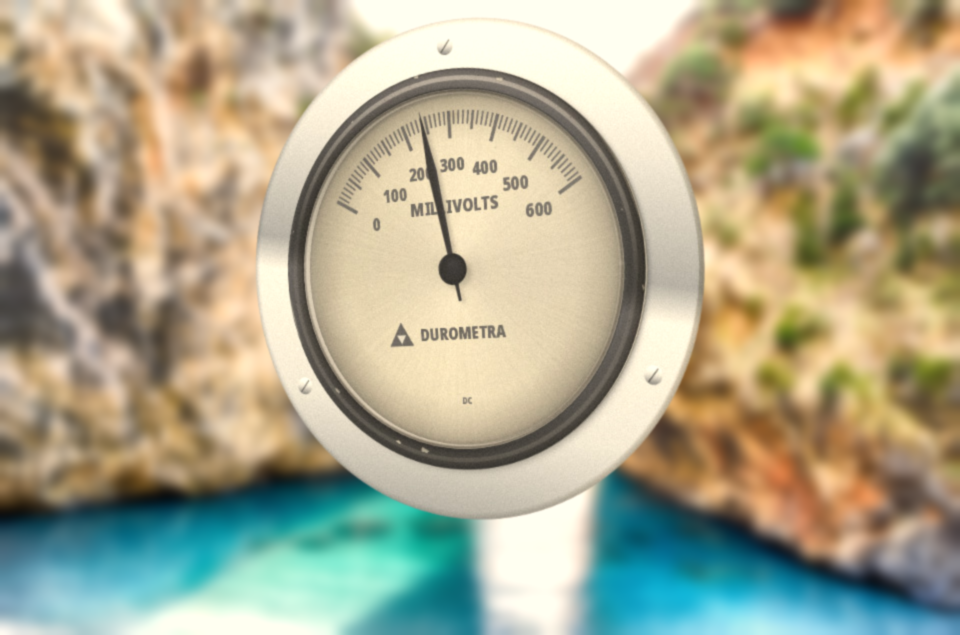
{"value": 250, "unit": "mV"}
